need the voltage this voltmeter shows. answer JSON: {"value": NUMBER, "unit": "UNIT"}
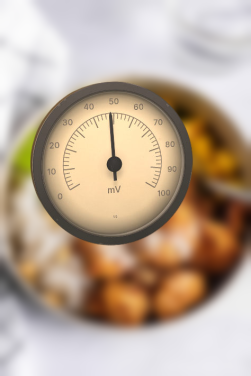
{"value": 48, "unit": "mV"}
